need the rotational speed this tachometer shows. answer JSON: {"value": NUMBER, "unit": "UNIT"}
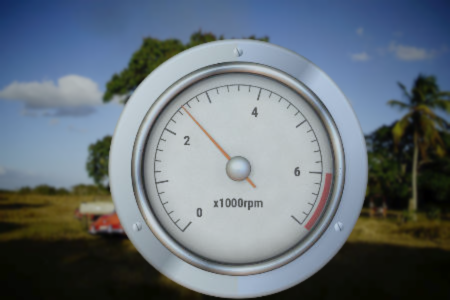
{"value": 2500, "unit": "rpm"}
